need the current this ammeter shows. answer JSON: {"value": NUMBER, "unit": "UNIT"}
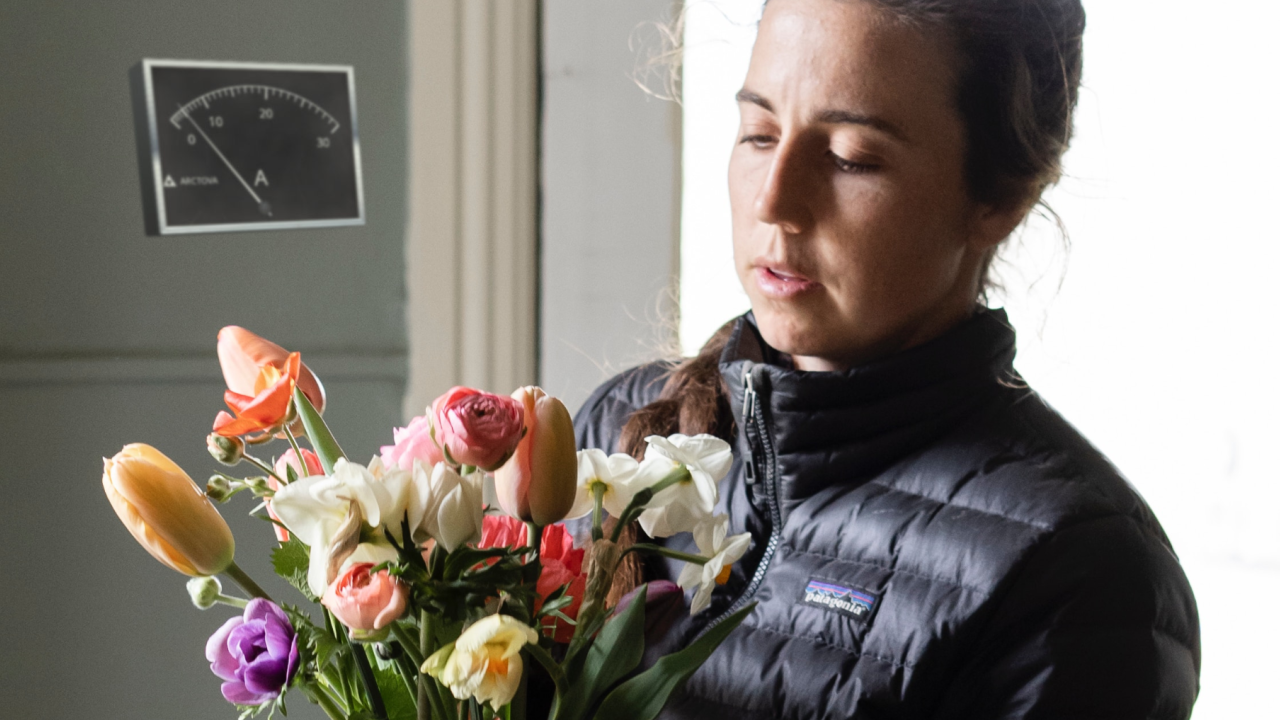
{"value": 5, "unit": "A"}
